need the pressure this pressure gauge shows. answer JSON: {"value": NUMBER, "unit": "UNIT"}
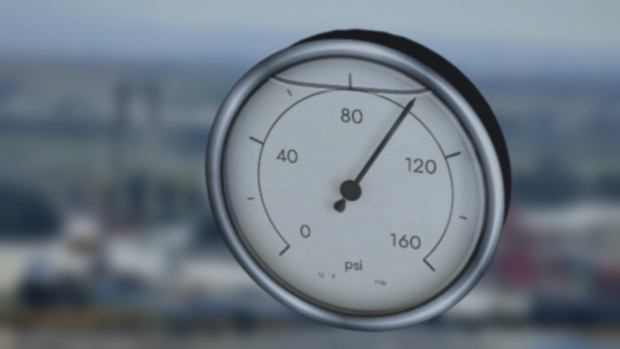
{"value": 100, "unit": "psi"}
